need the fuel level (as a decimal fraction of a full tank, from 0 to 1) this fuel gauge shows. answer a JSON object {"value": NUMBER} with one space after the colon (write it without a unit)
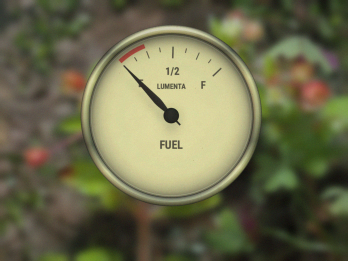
{"value": 0}
